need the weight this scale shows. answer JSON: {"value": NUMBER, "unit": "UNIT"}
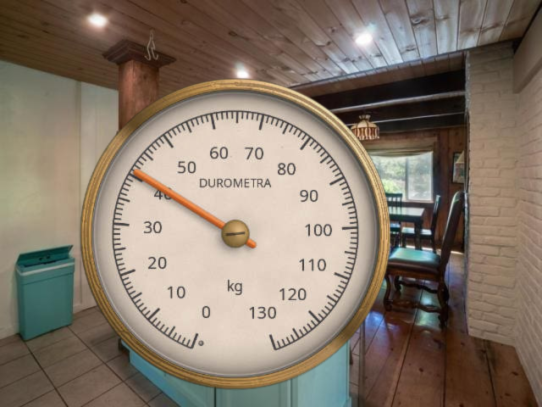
{"value": 41, "unit": "kg"}
